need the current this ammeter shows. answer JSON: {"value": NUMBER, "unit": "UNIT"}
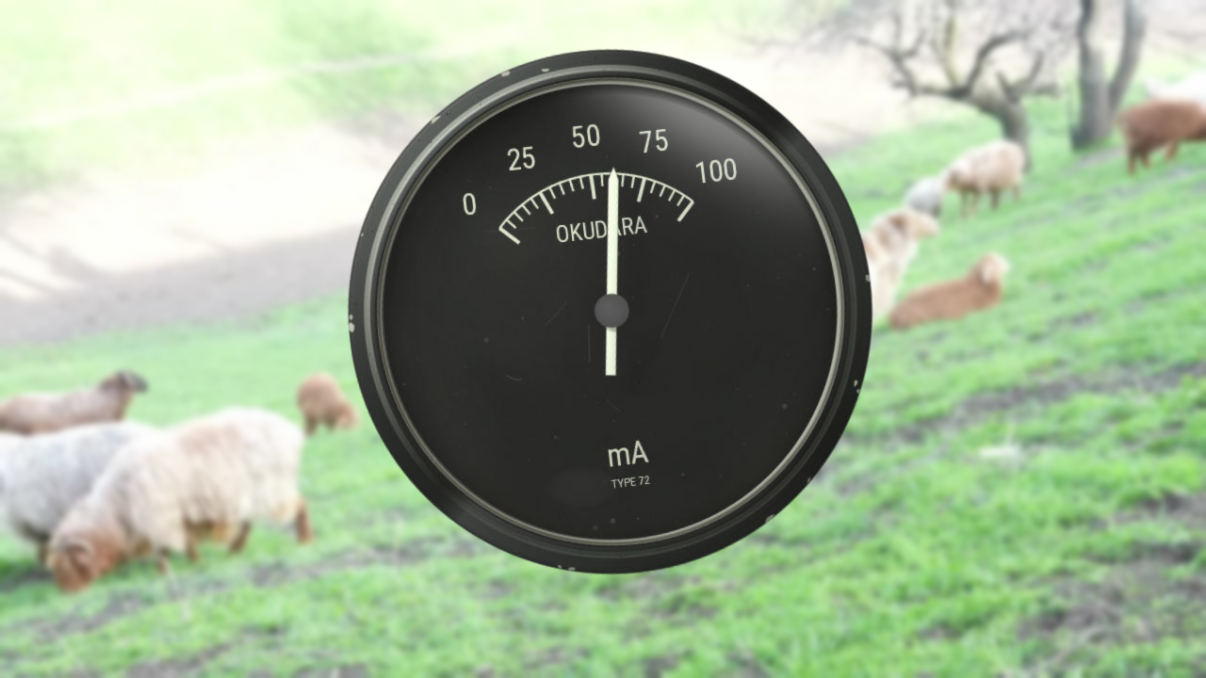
{"value": 60, "unit": "mA"}
